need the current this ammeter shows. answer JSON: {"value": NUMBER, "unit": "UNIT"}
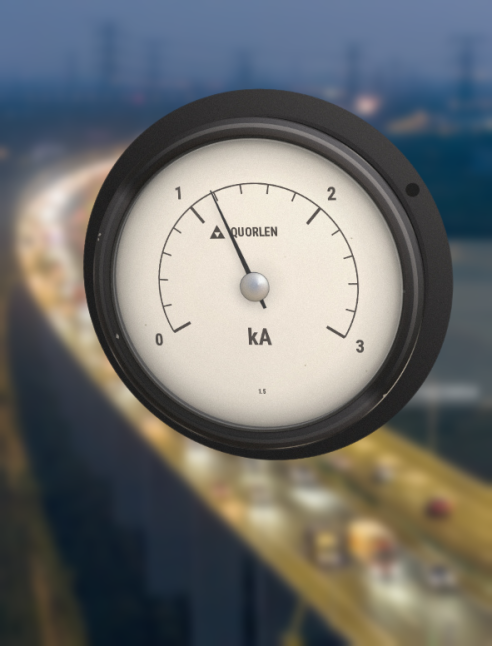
{"value": 1.2, "unit": "kA"}
